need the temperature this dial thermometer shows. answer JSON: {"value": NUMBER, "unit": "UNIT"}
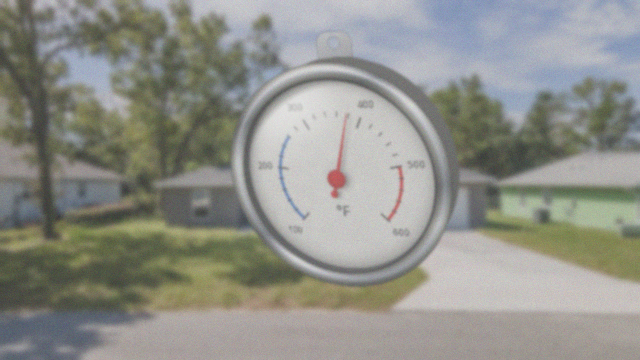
{"value": 380, "unit": "°F"}
